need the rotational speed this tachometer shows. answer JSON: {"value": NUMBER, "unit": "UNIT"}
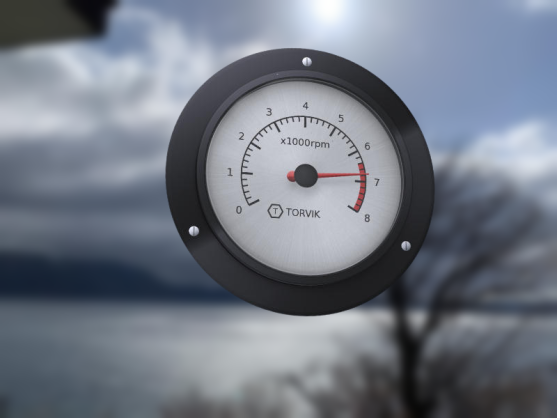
{"value": 6800, "unit": "rpm"}
